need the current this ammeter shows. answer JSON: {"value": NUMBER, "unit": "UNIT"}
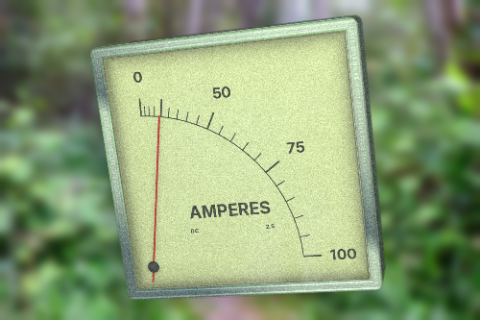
{"value": 25, "unit": "A"}
